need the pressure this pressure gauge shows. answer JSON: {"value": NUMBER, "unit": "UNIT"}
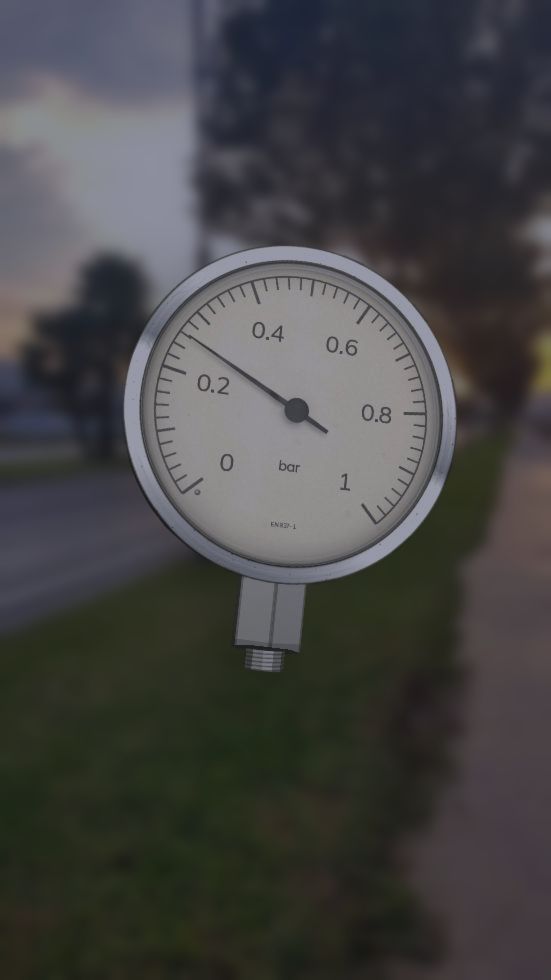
{"value": 0.26, "unit": "bar"}
